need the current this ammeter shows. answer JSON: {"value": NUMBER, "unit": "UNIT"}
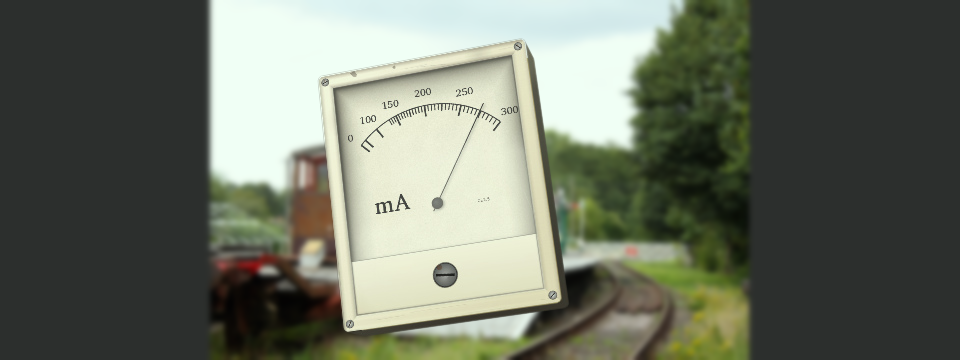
{"value": 275, "unit": "mA"}
